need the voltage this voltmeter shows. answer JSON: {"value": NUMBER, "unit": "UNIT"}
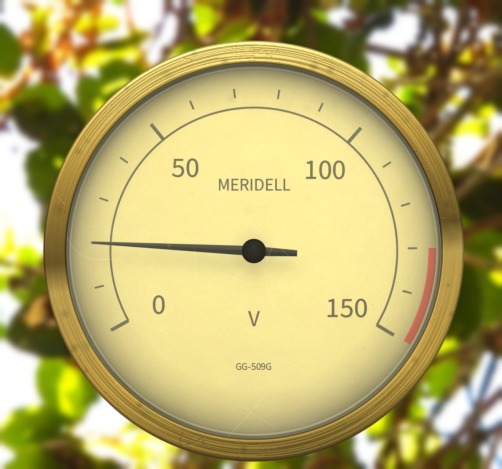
{"value": 20, "unit": "V"}
